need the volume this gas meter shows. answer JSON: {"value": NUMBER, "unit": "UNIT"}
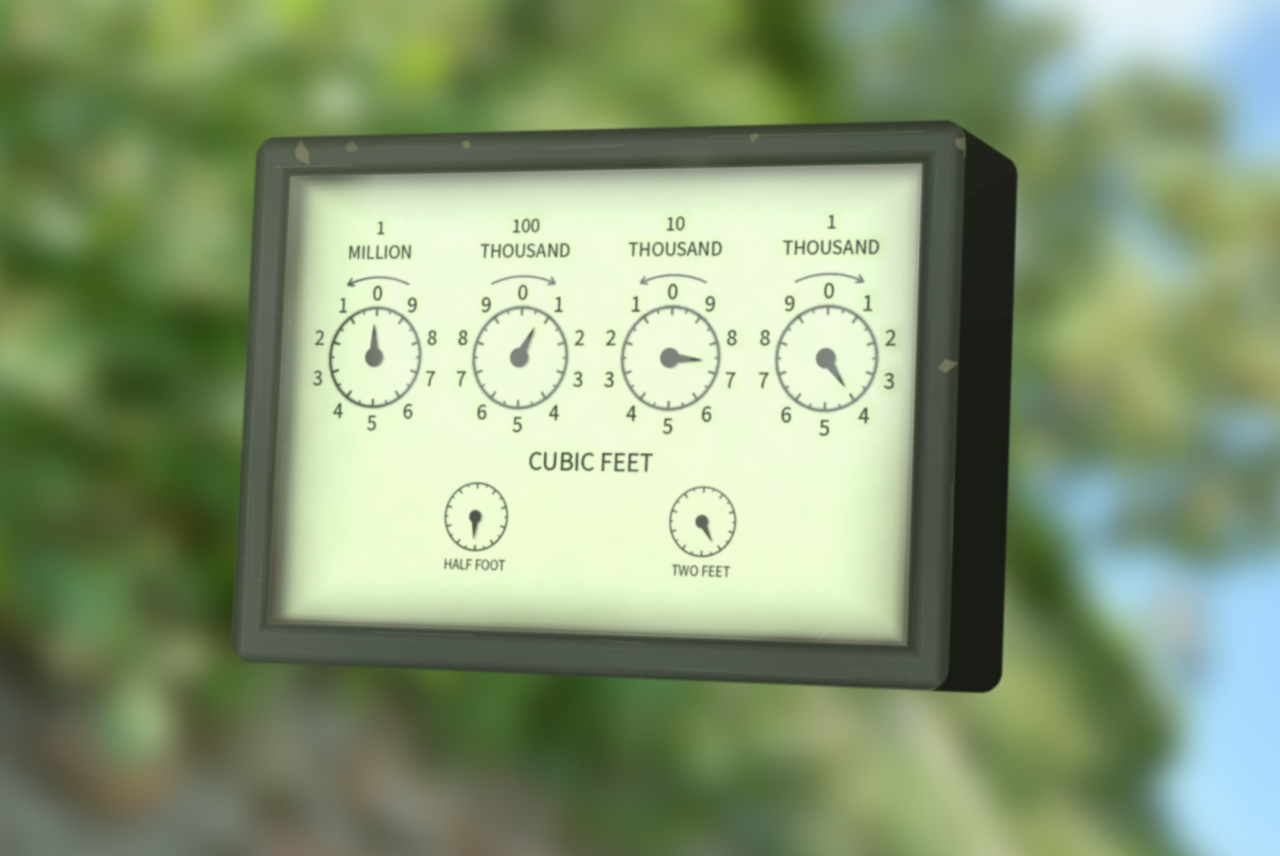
{"value": 7400, "unit": "ft³"}
